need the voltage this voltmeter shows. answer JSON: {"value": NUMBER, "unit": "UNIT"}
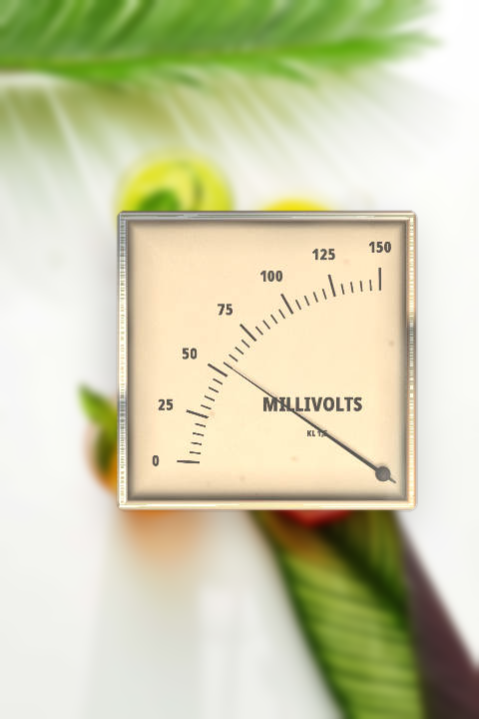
{"value": 55, "unit": "mV"}
